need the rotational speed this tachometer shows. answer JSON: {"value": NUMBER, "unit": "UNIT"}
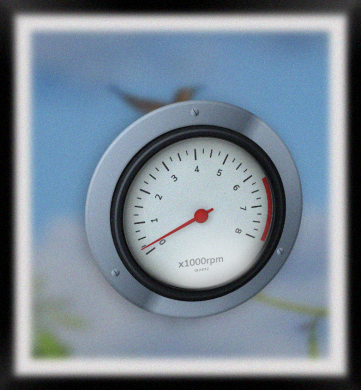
{"value": 250, "unit": "rpm"}
